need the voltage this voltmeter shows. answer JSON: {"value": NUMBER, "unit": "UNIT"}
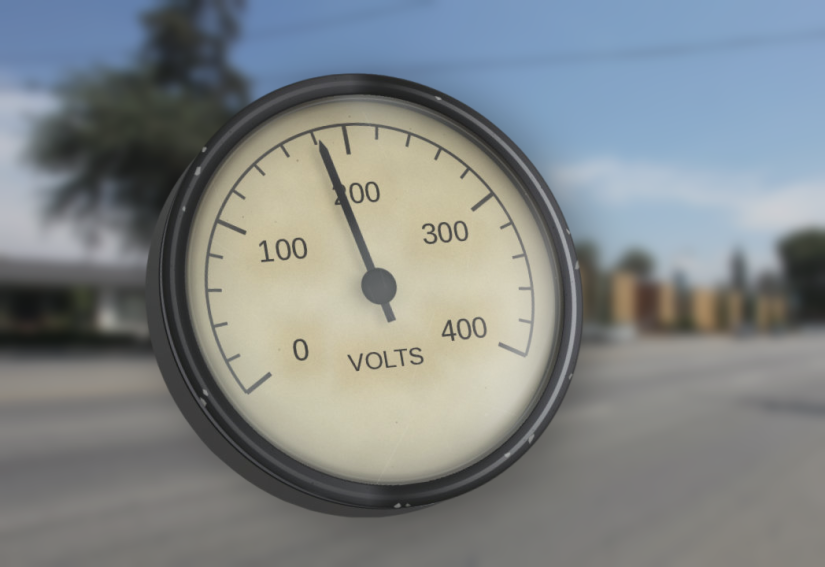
{"value": 180, "unit": "V"}
